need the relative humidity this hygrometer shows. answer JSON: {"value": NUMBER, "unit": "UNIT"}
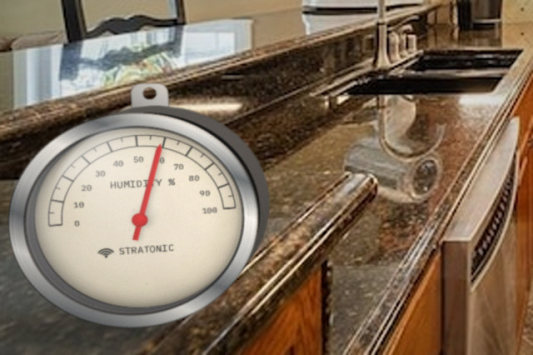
{"value": 60, "unit": "%"}
